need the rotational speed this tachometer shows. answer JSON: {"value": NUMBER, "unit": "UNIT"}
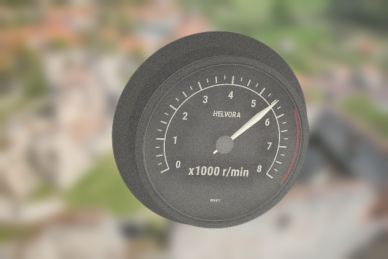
{"value": 5500, "unit": "rpm"}
